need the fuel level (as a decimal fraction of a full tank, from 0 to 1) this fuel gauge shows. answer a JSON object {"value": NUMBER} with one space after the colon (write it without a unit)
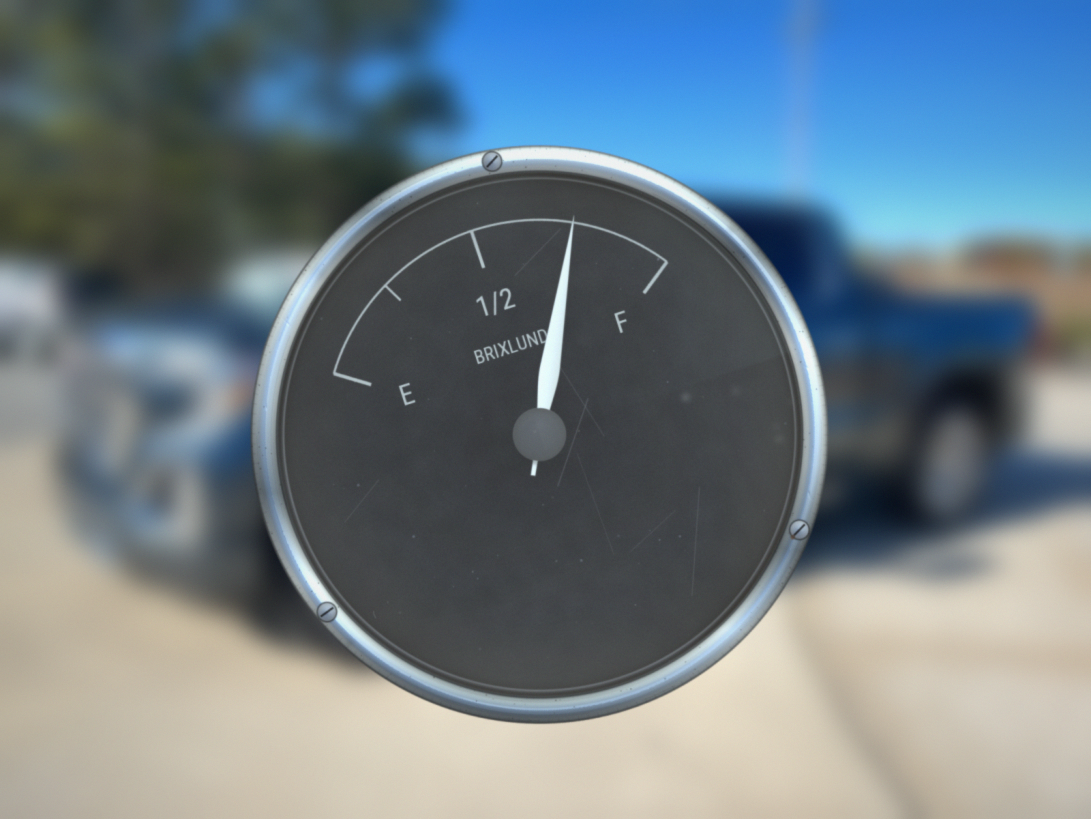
{"value": 0.75}
